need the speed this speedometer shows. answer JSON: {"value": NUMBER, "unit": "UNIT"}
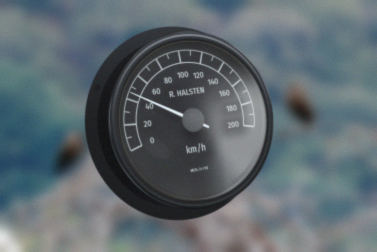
{"value": 45, "unit": "km/h"}
